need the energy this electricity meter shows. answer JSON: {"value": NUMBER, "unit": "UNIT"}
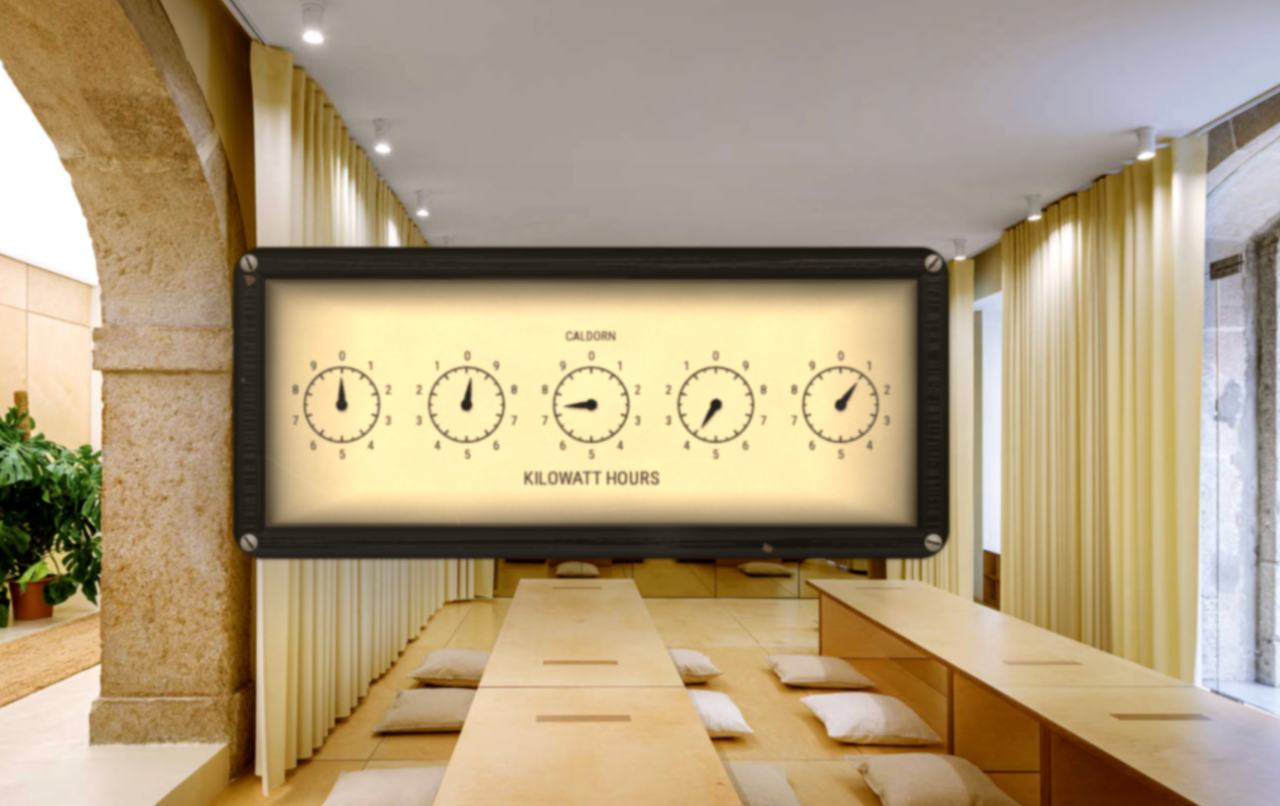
{"value": 99741, "unit": "kWh"}
